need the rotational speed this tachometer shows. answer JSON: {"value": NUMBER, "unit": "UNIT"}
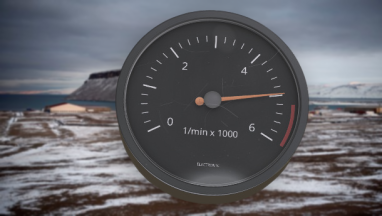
{"value": 5000, "unit": "rpm"}
